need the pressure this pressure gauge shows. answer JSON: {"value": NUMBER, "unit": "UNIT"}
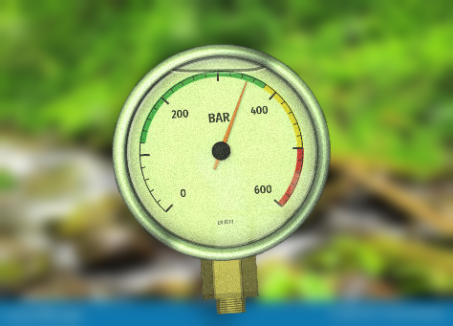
{"value": 350, "unit": "bar"}
